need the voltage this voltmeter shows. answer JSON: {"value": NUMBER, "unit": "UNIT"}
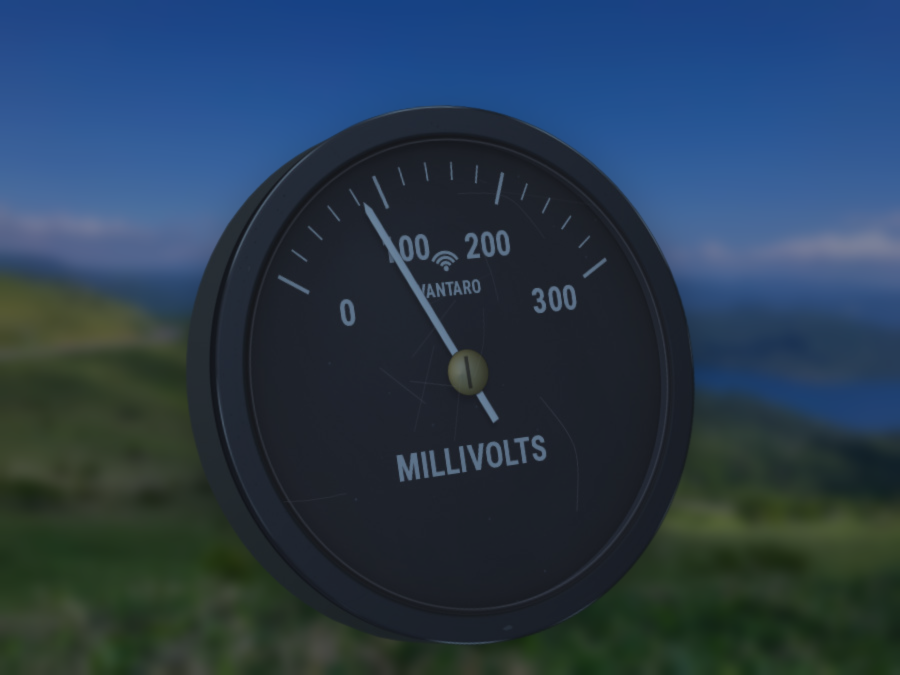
{"value": 80, "unit": "mV"}
